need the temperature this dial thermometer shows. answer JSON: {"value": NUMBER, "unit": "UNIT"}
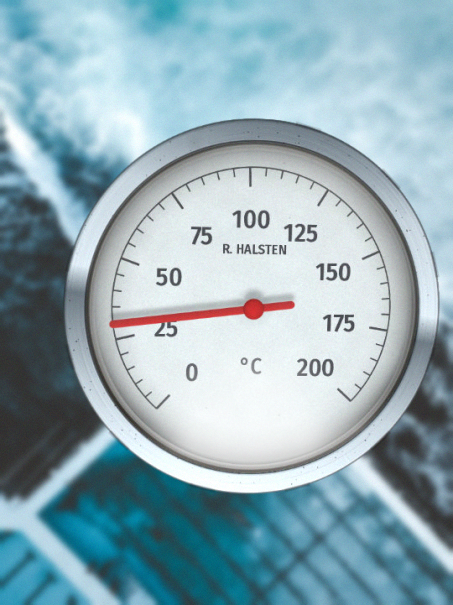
{"value": 30, "unit": "°C"}
